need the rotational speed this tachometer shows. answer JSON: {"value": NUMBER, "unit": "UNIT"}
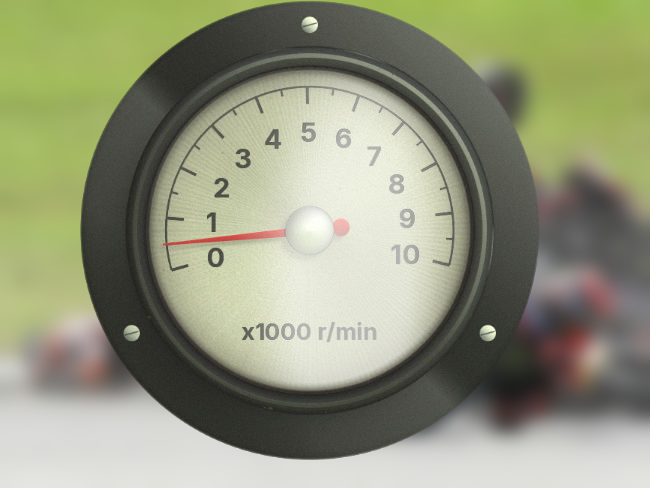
{"value": 500, "unit": "rpm"}
